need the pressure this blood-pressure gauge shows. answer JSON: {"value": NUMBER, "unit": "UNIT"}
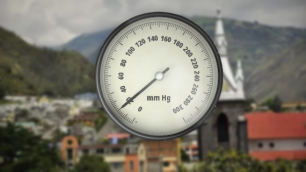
{"value": 20, "unit": "mmHg"}
